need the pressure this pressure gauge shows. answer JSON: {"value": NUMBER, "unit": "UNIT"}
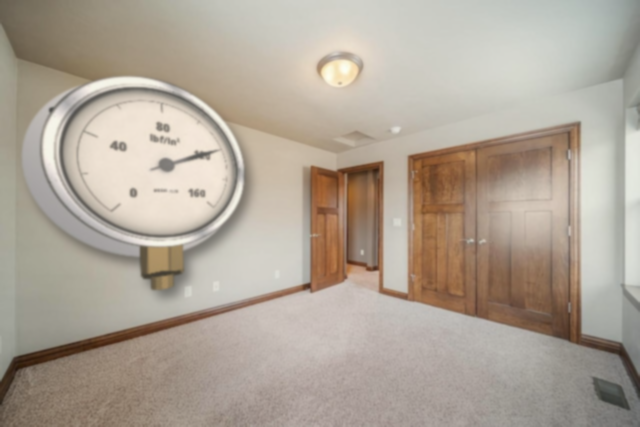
{"value": 120, "unit": "psi"}
